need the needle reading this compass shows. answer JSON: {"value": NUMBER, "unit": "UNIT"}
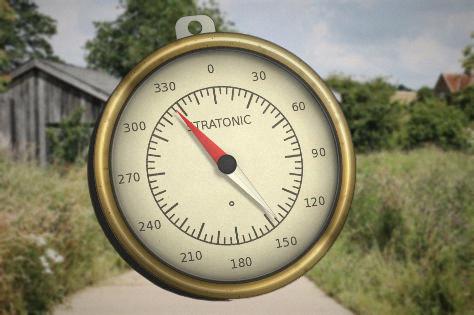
{"value": 325, "unit": "°"}
